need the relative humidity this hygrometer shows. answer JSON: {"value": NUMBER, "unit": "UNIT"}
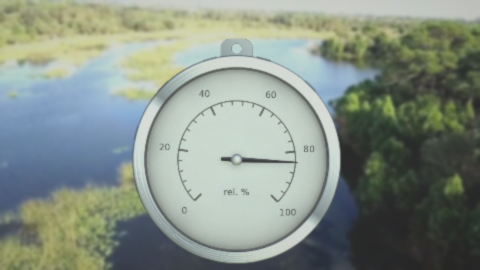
{"value": 84, "unit": "%"}
